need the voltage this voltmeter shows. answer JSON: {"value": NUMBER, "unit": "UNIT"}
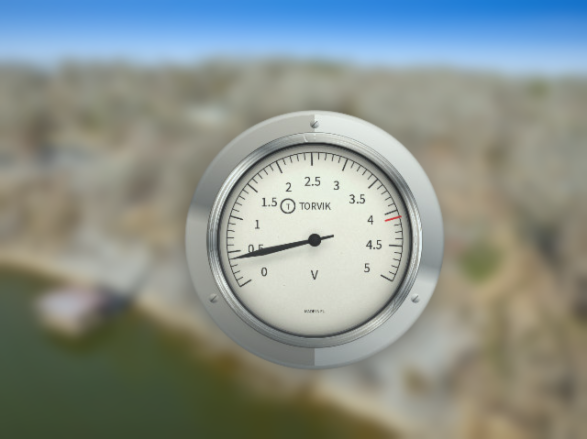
{"value": 0.4, "unit": "V"}
